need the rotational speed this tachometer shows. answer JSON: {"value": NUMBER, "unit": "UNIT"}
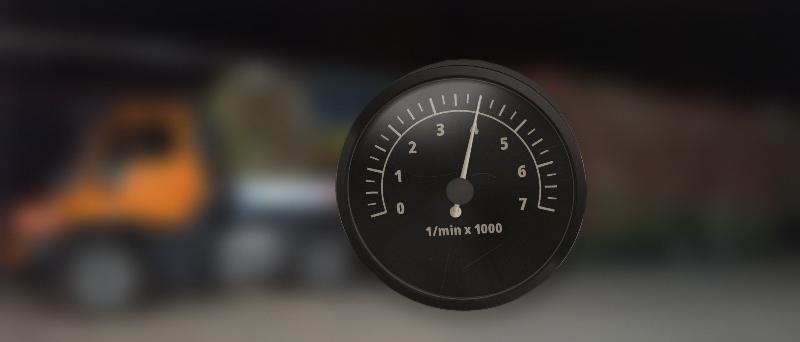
{"value": 4000, "unit": "rpm"}
